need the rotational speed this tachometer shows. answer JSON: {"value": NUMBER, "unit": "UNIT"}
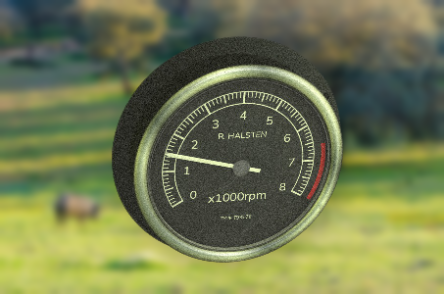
{"value": 1500, "unit": "rpm"}
